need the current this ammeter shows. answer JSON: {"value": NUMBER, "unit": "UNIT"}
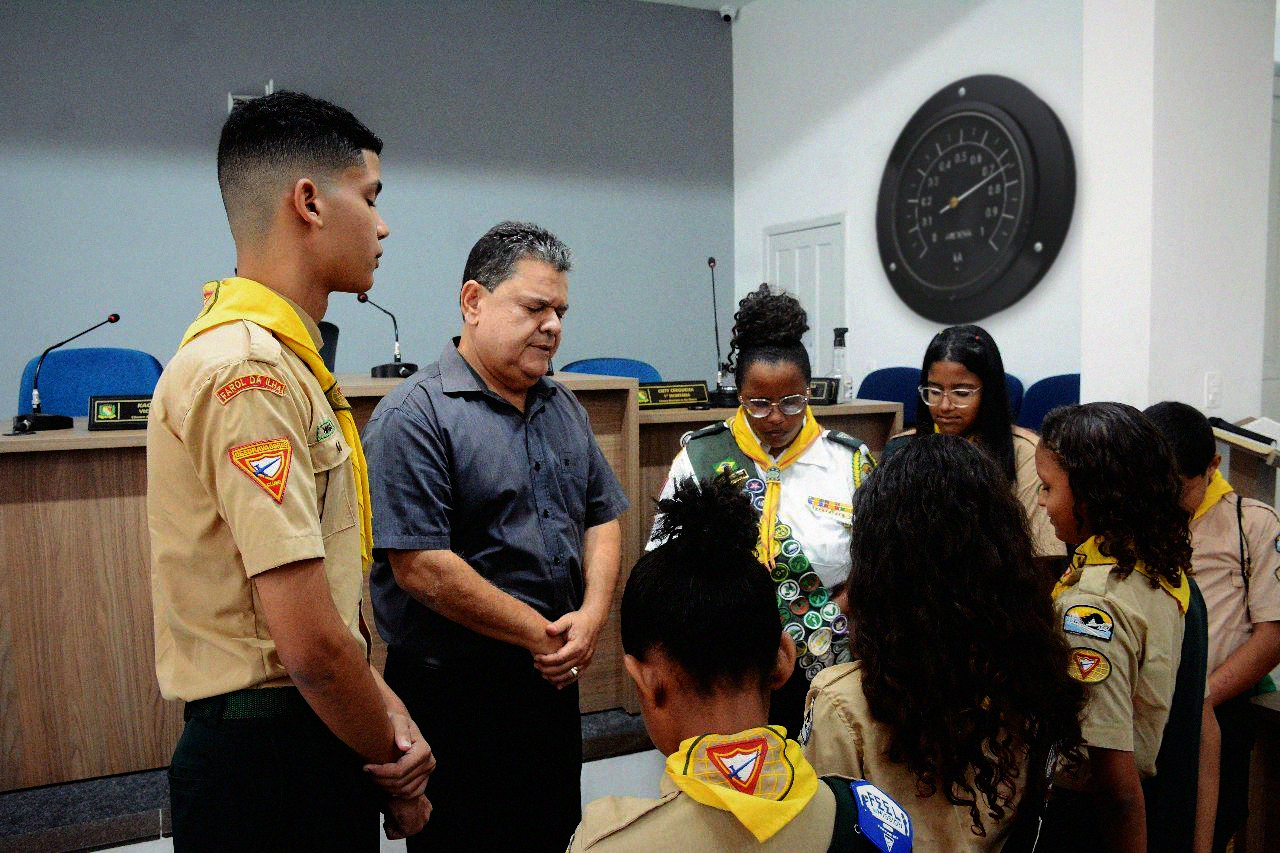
{"value": 0.75, "unit": "kA"}
